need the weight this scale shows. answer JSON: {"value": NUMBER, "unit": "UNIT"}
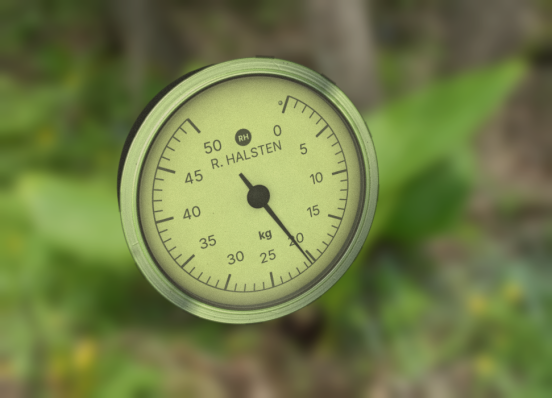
{"value": 20.5, "unit": "kg"}
